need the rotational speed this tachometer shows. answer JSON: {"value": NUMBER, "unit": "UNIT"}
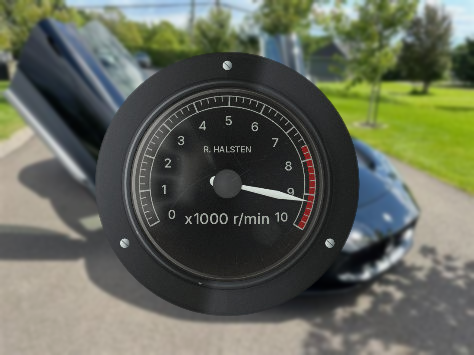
{"value": 9200, "unit": "rpm"}
